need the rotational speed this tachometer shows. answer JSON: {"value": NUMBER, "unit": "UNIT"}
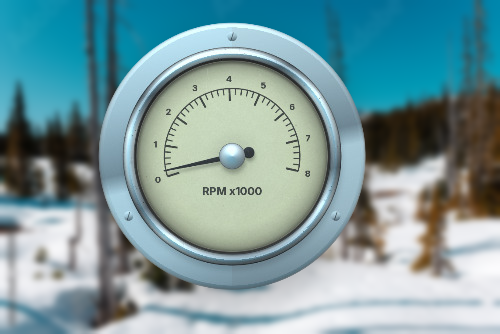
{"value": 200, "unit": "rpm"}
